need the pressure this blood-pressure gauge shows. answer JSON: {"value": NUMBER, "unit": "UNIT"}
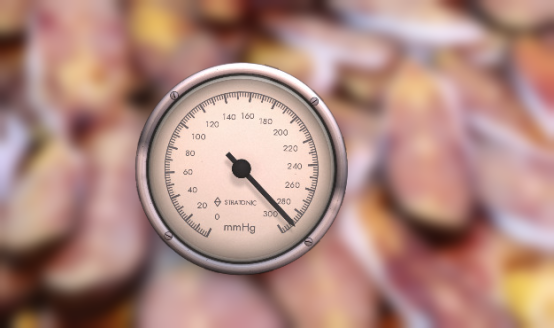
{"value": 290, "unit": "mmHg"}
